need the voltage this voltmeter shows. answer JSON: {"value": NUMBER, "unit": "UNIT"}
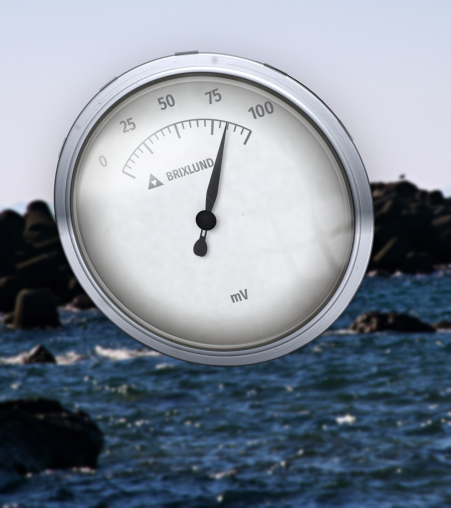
{"value": 85, "unit": "mV"}
